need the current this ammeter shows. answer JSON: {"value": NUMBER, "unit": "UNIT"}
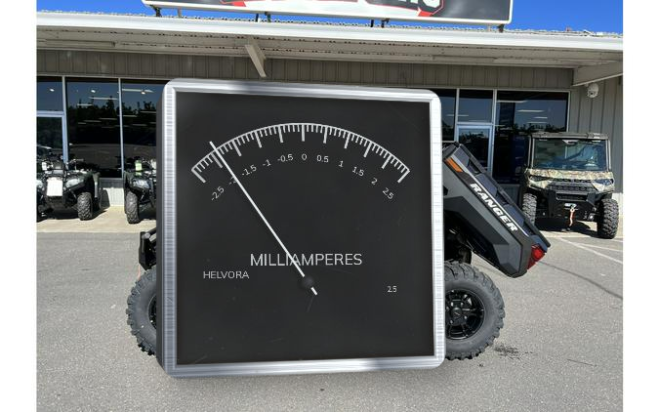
{"value": -1.9, "unit": "mA"}
